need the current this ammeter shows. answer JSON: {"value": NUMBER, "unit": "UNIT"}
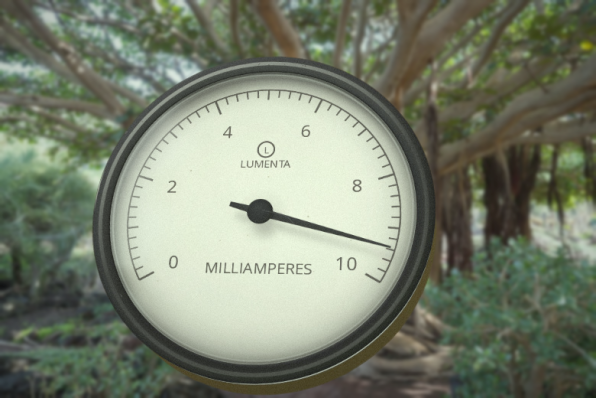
{"value": 9.4, "unit": "mA"}
